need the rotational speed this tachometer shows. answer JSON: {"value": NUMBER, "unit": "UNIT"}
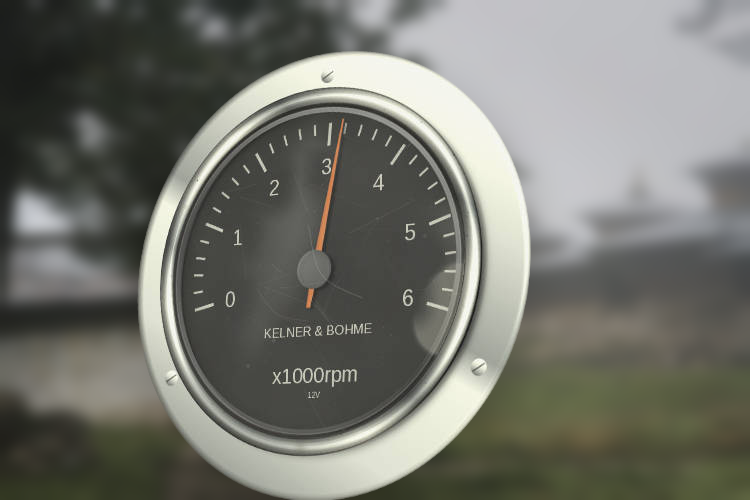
{"value": 3200, "unit": "rpm"}
